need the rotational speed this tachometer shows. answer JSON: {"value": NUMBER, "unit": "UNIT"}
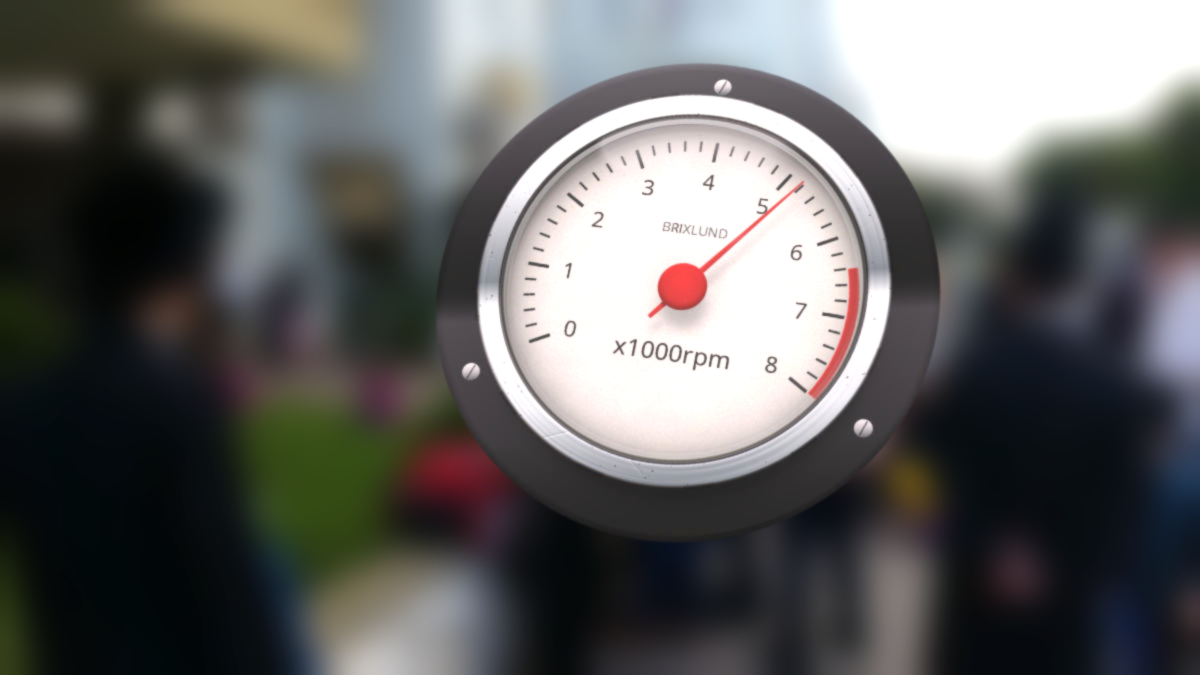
{"value": 5200, "unit": "rpm"}
